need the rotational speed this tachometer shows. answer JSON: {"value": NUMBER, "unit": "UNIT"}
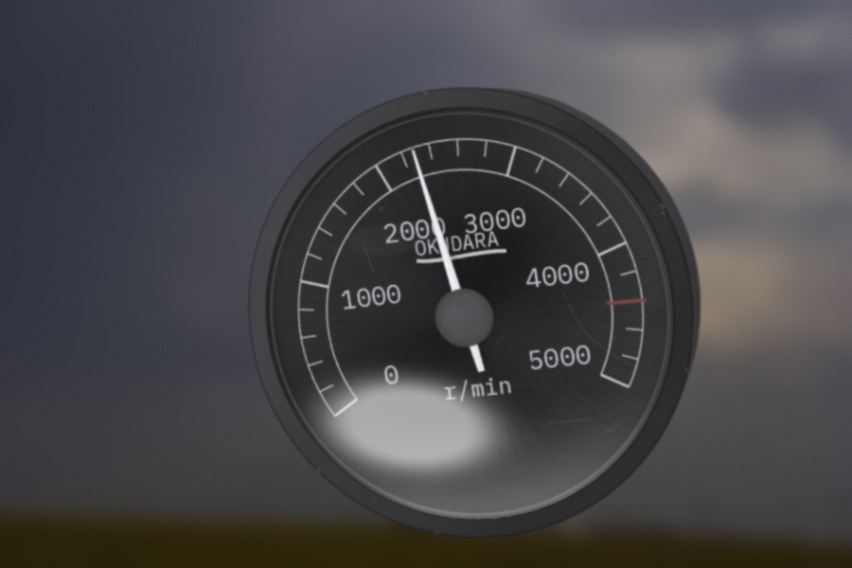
{"value": 2300, "unit": "rpm"}
